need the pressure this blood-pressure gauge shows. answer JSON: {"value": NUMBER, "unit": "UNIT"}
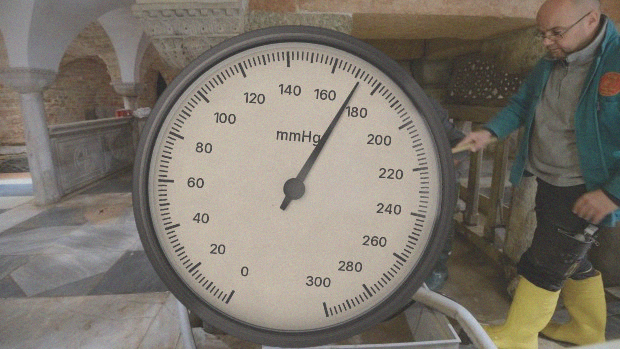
{"value": 172, "unit": "mmHg"}
